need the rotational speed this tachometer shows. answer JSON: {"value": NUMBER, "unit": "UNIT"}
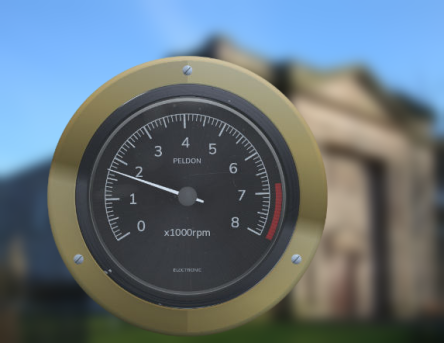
{"value": 1700, "unit": "rpm"}
